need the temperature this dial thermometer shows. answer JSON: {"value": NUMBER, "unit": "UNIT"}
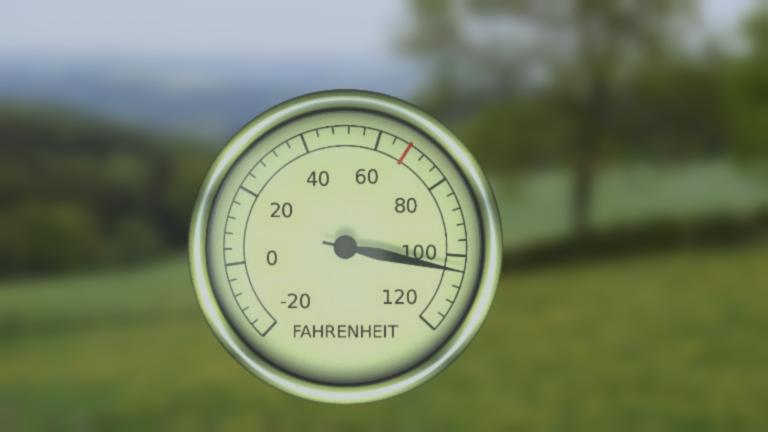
{"value": 104, "unit": "°F"}
